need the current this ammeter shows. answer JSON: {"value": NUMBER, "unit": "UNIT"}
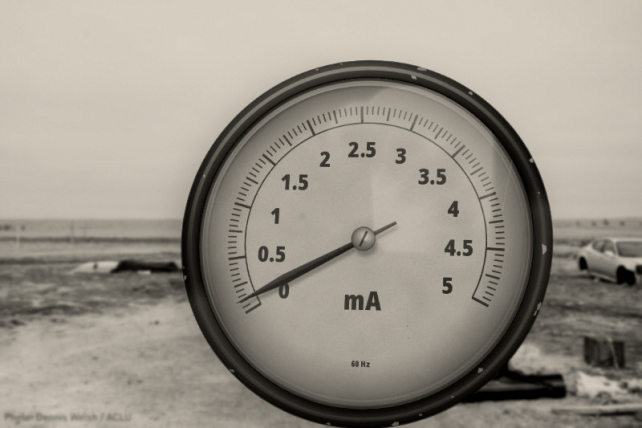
{"value": 0.1, "unit": "mA"}
